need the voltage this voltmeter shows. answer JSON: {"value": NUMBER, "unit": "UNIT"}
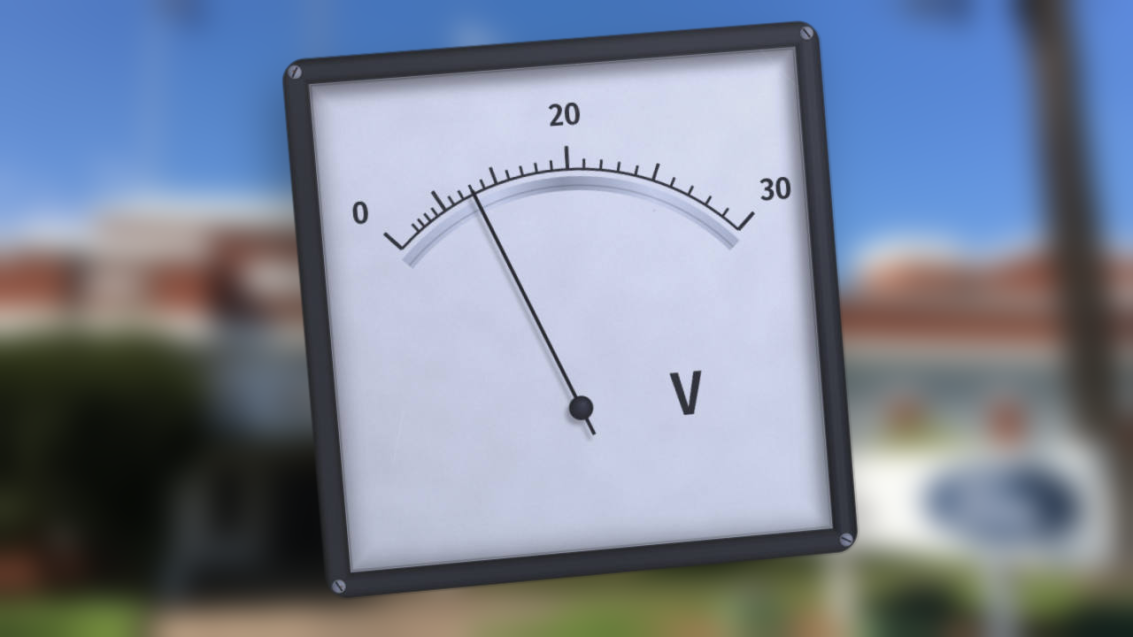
{"value": 13, "unit": "V"}
